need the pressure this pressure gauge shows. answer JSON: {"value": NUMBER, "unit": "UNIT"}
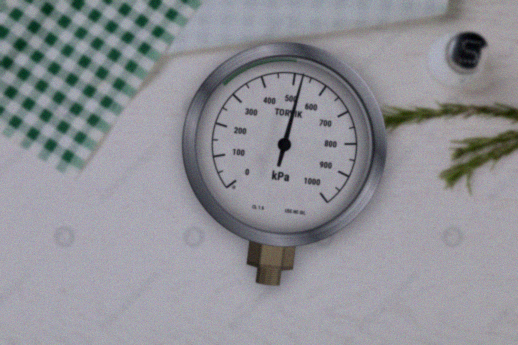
{"value": 525, "unit": "kPa"}
